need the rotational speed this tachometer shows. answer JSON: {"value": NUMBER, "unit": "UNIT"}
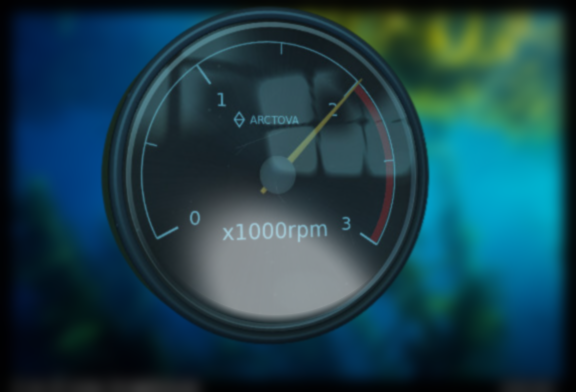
{"value": 2000, "unit": "rpm"}
